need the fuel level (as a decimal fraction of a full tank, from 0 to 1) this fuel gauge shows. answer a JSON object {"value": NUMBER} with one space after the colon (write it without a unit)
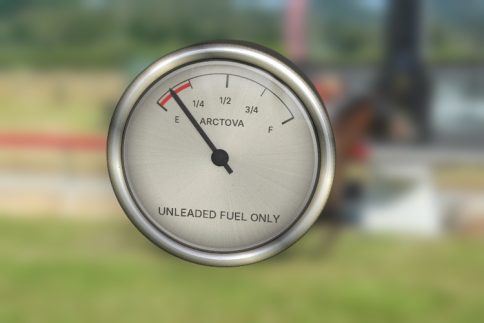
{"value": 0.125}
